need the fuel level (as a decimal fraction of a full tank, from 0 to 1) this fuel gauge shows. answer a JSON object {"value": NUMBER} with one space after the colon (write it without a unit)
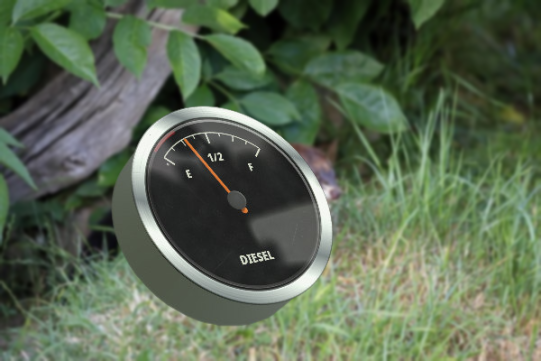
{"value": 0.25}
